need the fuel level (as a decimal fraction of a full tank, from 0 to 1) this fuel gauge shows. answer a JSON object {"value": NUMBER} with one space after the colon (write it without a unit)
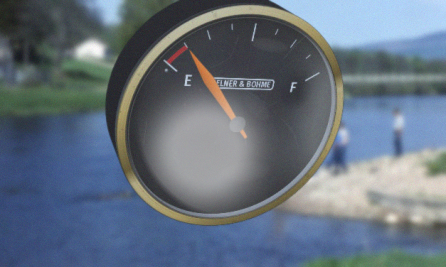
{"value": 0.125}
